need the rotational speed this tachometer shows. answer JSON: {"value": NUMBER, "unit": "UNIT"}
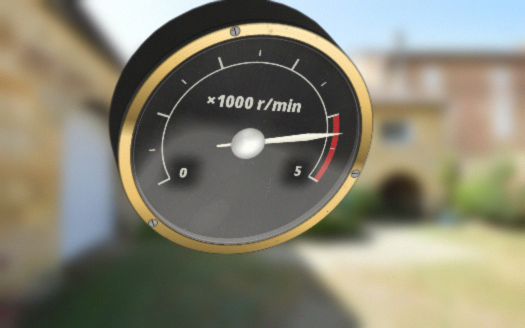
{"value": 4250, "unit": "rpm"}
